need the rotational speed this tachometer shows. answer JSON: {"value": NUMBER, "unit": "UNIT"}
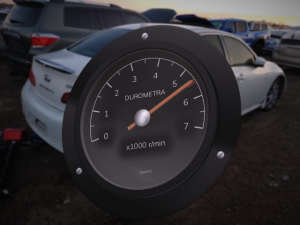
{"value": 5500, "unit": "rpm"}
